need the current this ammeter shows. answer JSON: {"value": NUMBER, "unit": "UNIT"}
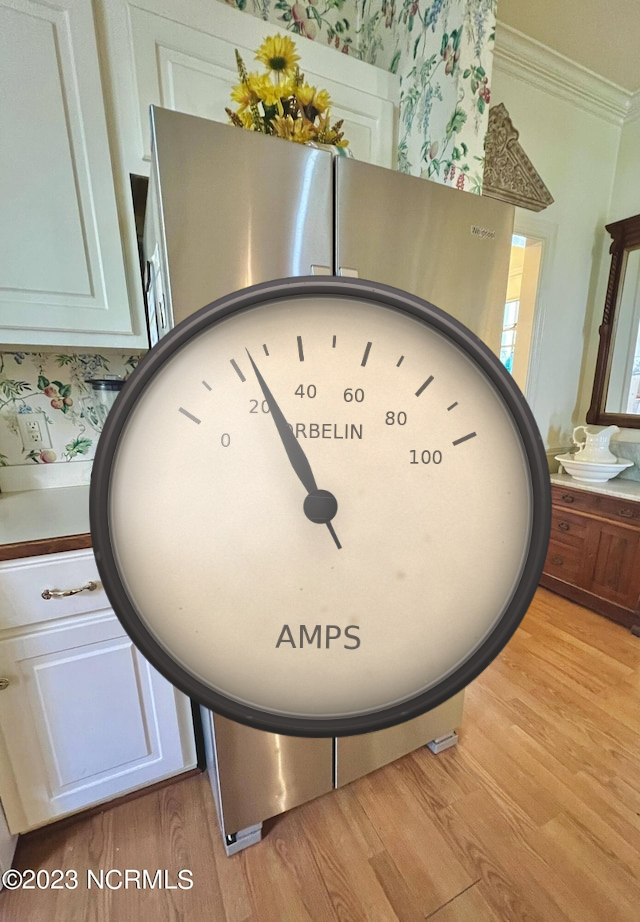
{"value": 25, "unit": "A"}
